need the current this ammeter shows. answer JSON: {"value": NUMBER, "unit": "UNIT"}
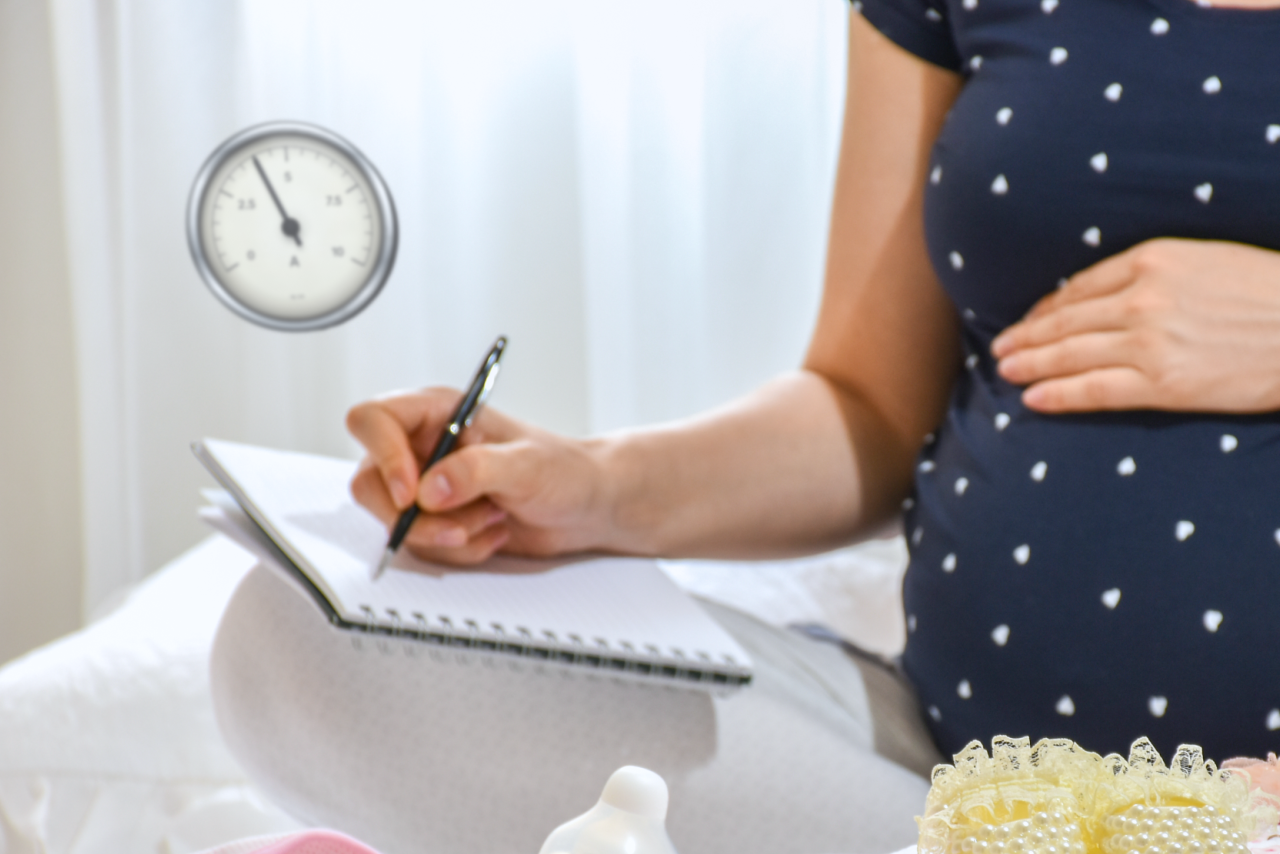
{"value": 4, "unit": "A"}
